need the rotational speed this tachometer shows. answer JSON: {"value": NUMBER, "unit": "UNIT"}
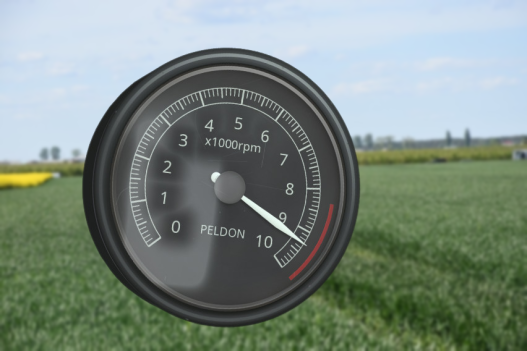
{"value": 9300, "unit": "rpm"}
